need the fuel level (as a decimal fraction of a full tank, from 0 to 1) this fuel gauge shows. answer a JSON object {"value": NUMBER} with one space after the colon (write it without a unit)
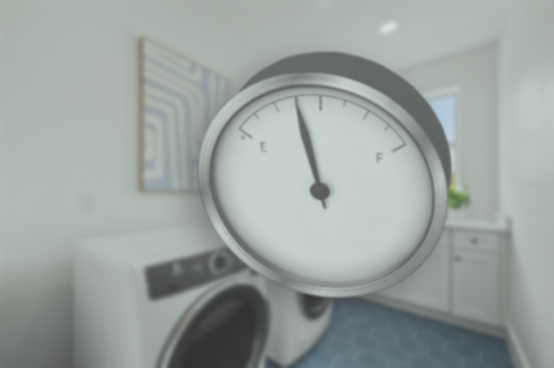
{"value": 0.375}
